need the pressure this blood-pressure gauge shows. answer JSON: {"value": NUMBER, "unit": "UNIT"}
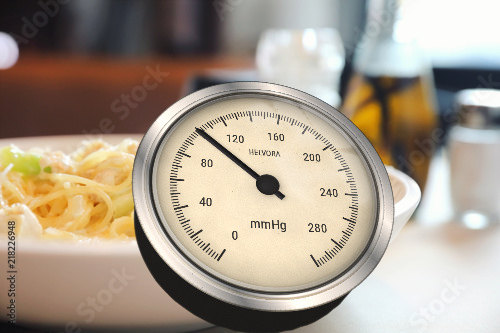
{"value": 100, "unit": "mmHg"}
